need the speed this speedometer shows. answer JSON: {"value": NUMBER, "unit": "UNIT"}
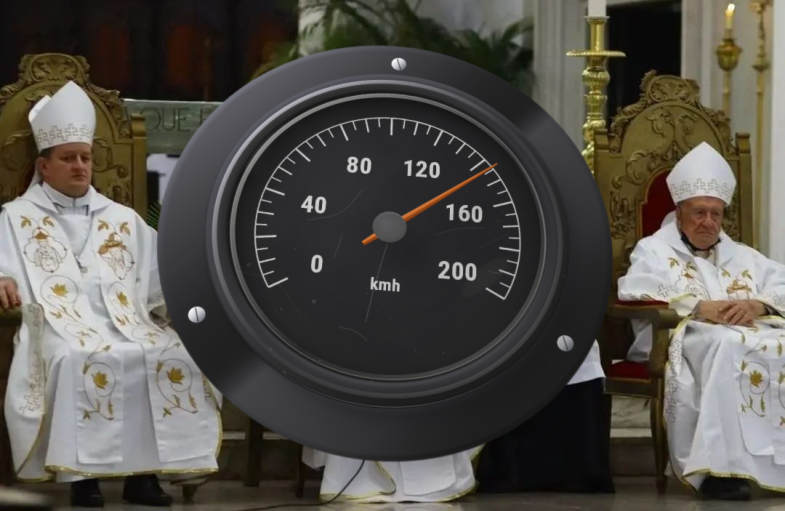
{"value": 145, "unit": "km/h"}
